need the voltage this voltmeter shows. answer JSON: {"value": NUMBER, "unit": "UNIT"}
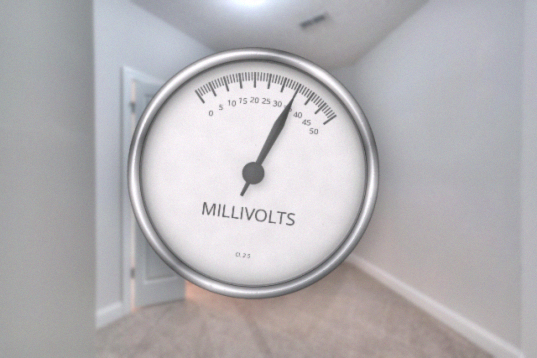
{"value": 35, "unit": "mV"}
